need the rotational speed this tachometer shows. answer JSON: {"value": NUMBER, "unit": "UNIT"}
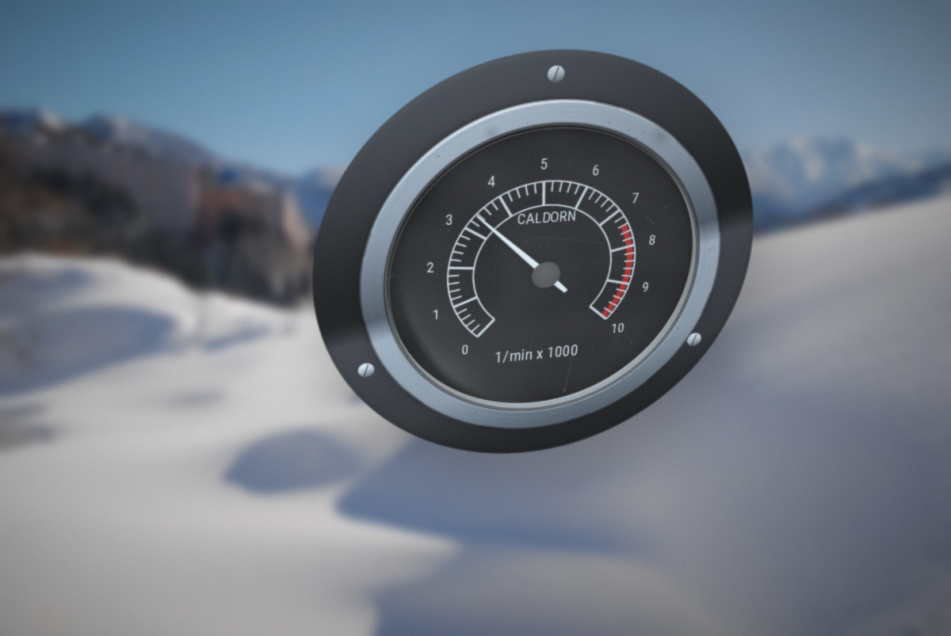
{"value": 3400, "unit": "rpm"}
